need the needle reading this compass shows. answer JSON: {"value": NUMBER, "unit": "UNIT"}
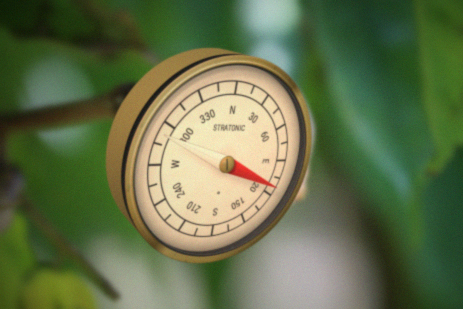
{"value": 112.5, "unit": "°"}
